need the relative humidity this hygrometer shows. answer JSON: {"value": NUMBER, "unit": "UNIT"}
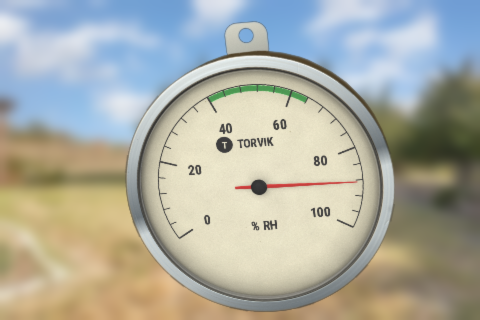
{"value": 88, "unit": "%"}
